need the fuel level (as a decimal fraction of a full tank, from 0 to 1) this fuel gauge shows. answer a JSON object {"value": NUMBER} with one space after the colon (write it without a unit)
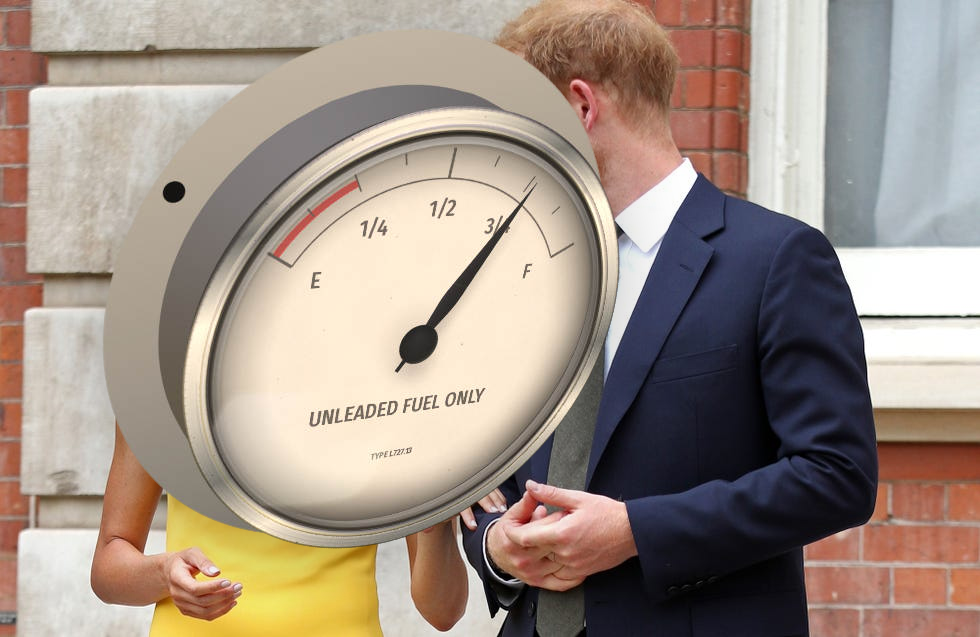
{"value": 0.75}
